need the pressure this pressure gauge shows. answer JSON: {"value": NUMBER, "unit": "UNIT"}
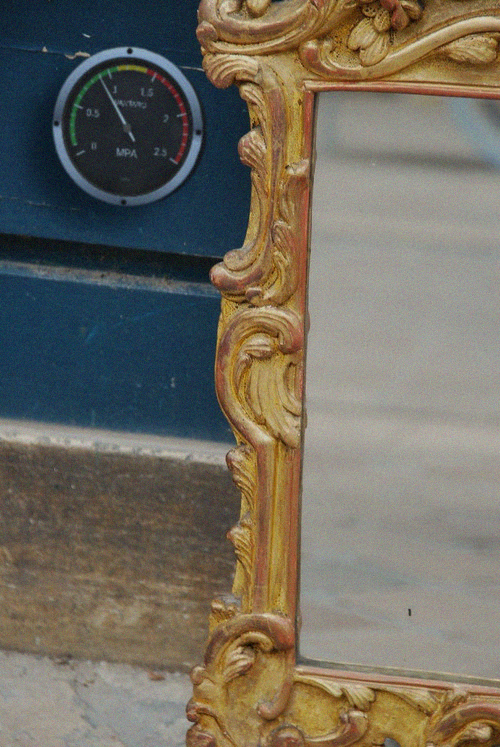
{"value": 0.9, "unit": "MPa"}
